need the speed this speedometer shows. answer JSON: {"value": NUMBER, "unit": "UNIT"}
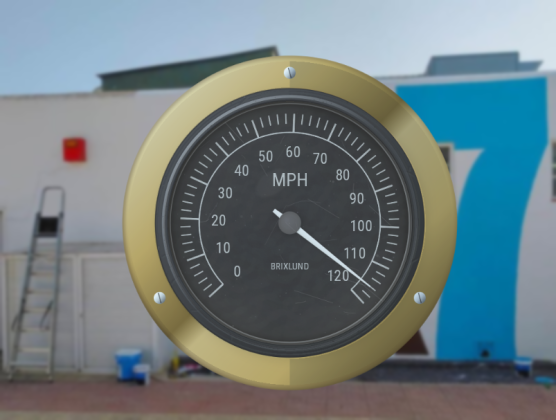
{"value": 116, "unit": "mph"}
